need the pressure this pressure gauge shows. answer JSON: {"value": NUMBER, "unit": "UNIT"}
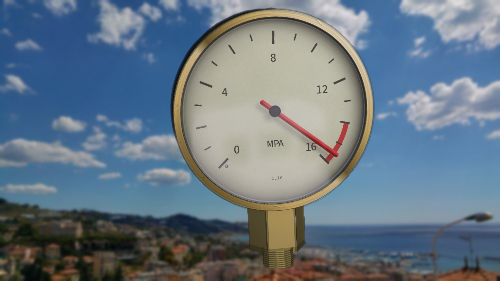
{"value": 15.5, "unit": "MPa"}
